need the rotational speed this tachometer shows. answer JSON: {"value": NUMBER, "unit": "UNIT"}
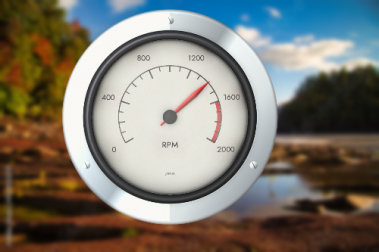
{"value": 1400, "unit": "rpm"}
